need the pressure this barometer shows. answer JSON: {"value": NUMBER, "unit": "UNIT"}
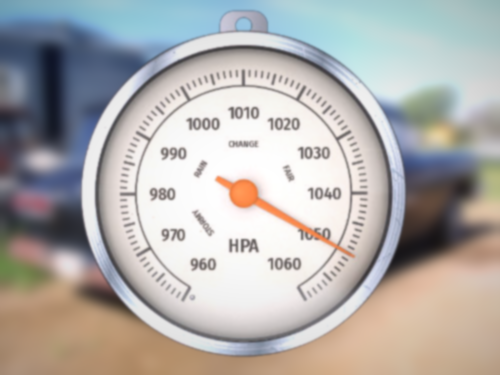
{"value": 1050, "unit": "hPa"}
